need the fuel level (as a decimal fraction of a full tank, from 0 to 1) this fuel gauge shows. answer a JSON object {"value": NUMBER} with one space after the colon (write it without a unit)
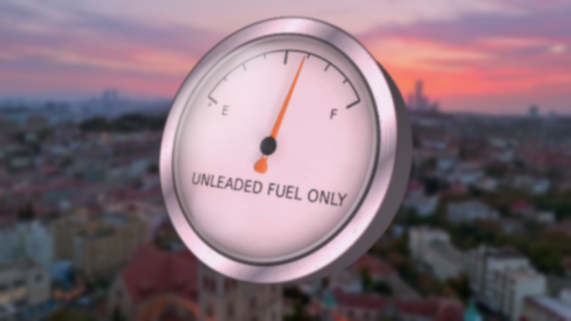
{"value": 0.625}
